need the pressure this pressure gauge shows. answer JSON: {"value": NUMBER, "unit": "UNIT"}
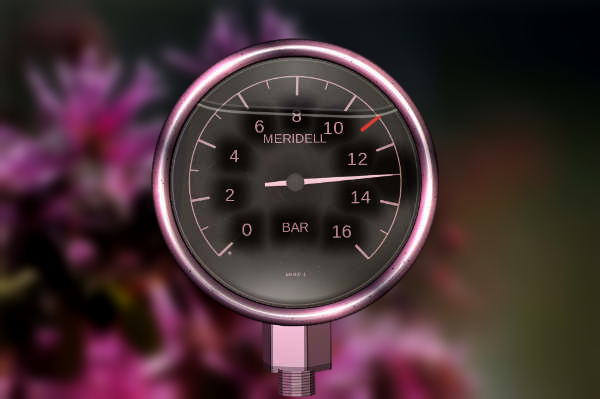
{"value": 13, "unit": "bar"}
